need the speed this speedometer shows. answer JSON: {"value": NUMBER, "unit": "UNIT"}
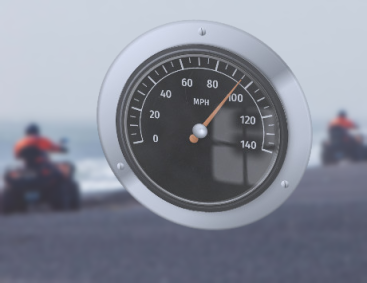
{"value": 95, "unit": "mph"}
